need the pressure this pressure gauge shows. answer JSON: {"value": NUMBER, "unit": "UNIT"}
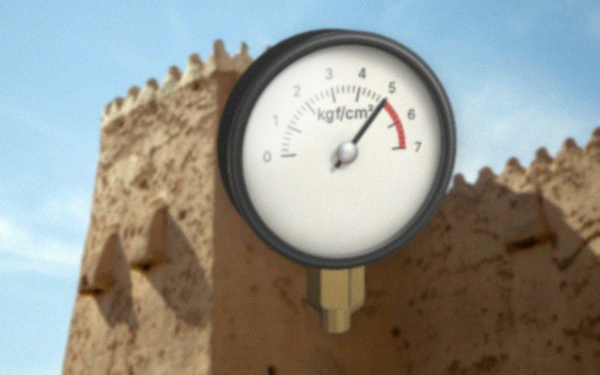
{"value": 5, "unit": "kg/cm²"}
